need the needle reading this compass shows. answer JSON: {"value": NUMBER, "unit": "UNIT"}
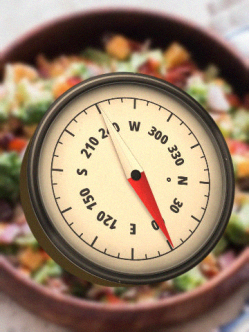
{"value": 60, "unit": "°"}
